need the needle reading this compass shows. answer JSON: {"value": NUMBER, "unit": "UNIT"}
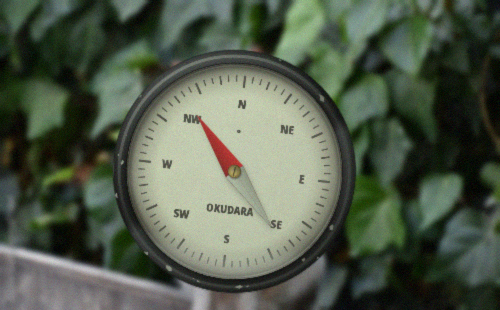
{"value": 320, "unit": "°"}
